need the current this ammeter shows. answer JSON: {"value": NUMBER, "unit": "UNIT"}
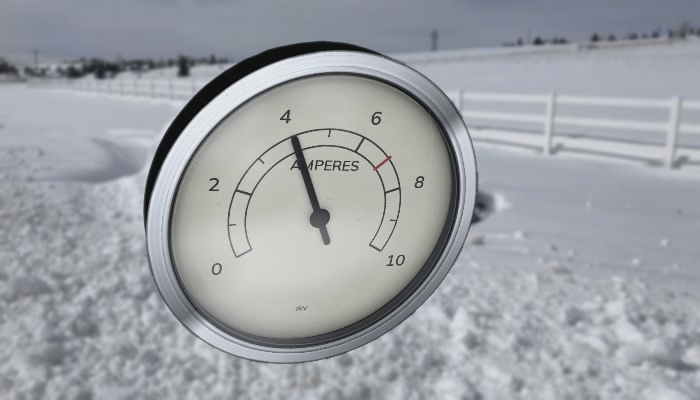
{"value": 4, "unit": "A"}
